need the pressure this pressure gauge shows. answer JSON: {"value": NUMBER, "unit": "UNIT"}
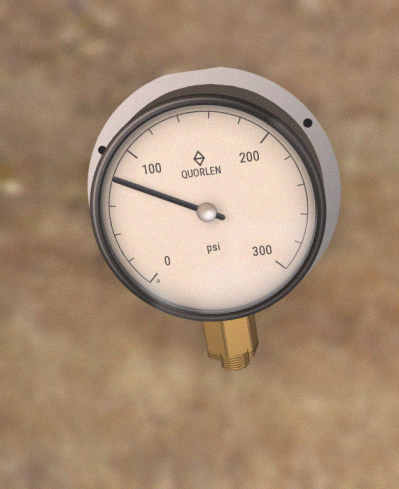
{"value": 80, "unit": "psi"}
